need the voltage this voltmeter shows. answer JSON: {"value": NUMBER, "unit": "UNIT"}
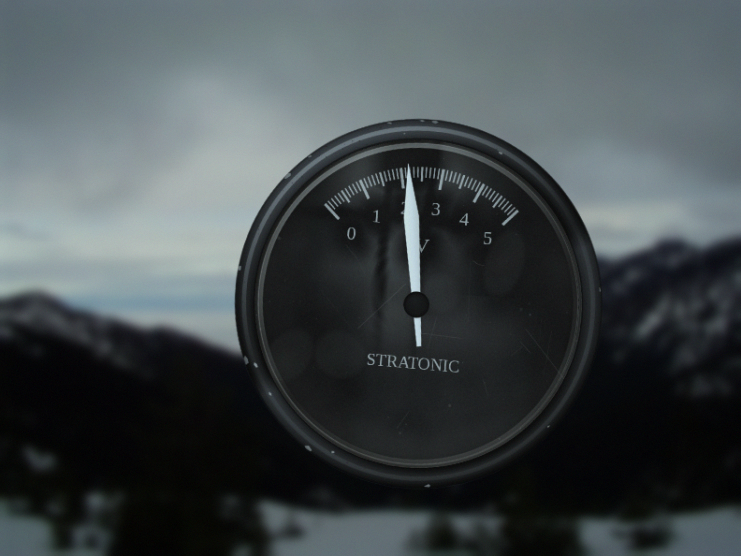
{"value": 2.2, "unit": "V"}
